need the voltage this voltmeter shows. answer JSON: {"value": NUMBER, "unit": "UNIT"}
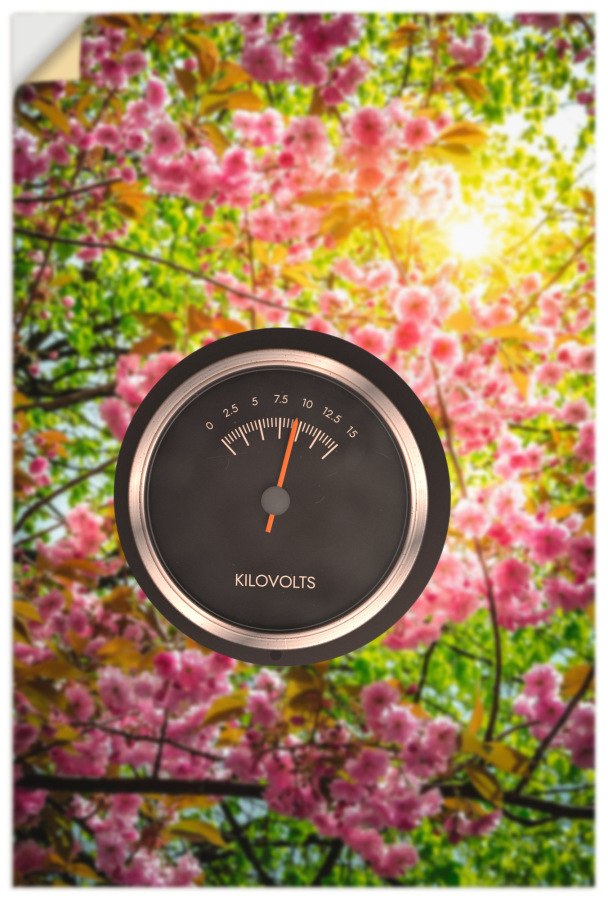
{"value": 9.5, "unit": "kV"}
